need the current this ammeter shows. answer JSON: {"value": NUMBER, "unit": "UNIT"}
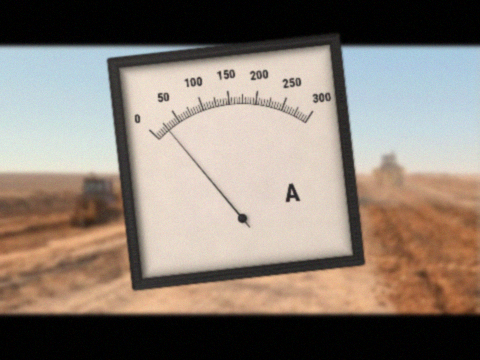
{"value": 25, "unit": "A"}
